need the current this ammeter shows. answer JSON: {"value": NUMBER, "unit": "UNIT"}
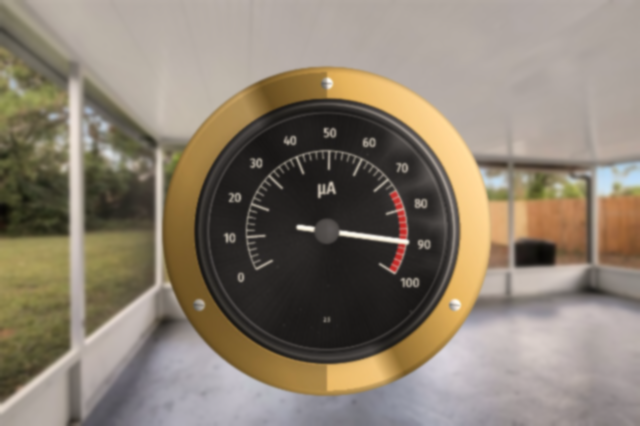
{"value": 90, "unit": "µA"}
